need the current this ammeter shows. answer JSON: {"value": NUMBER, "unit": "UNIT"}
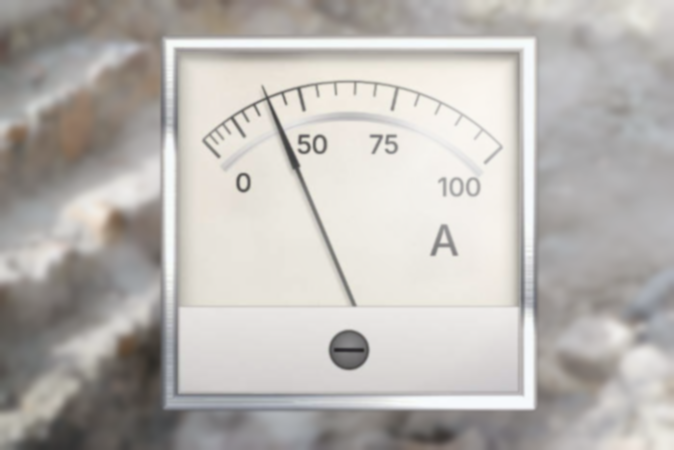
{"value": 40, "unit": "A"}
